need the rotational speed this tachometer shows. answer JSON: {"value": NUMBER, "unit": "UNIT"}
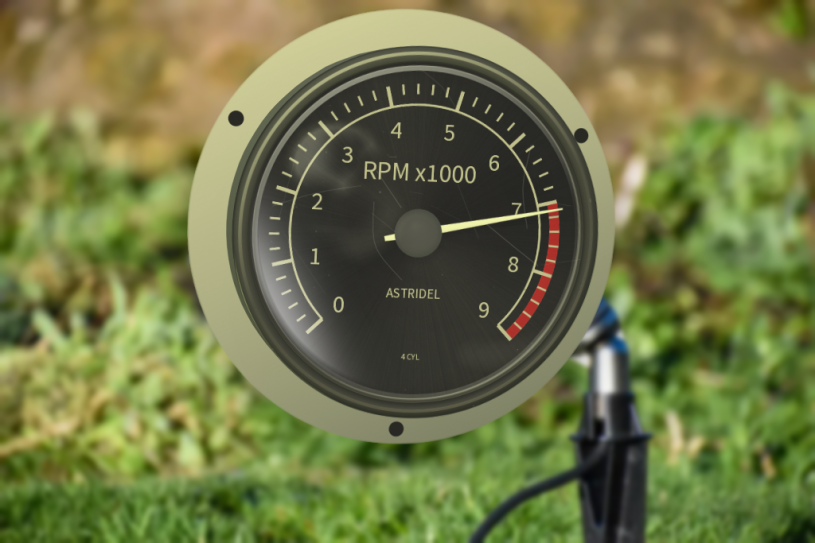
{"value": 7100, "unit": "rpm"}
